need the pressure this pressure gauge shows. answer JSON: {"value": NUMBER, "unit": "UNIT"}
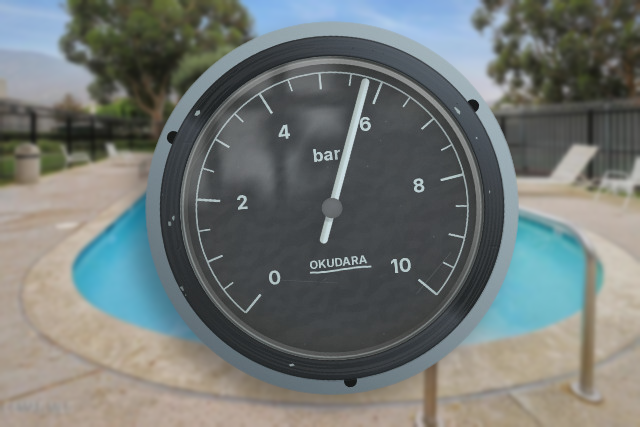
{"value": 5.75, "unit": "bar"}
